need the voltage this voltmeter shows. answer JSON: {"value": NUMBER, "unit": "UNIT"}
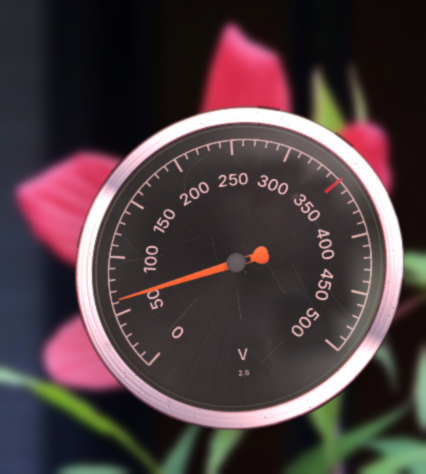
{"value": 60, "unit": "V"}
